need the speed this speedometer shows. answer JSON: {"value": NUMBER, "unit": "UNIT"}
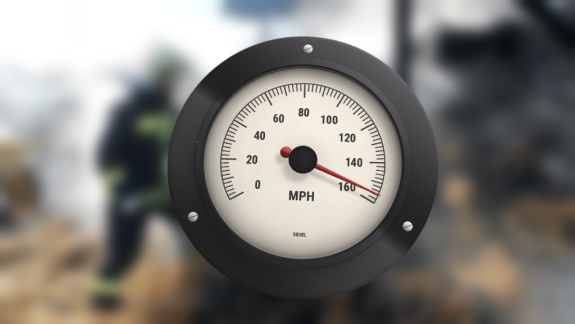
{"value": 156, "unit": "mph"}
